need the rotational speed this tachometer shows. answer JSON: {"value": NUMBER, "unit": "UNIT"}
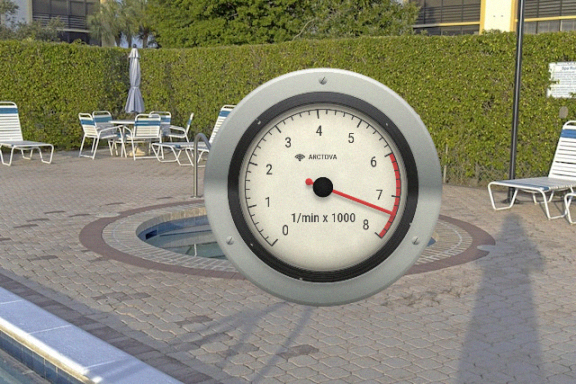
{"value": 7400, "unit": "rpm"}
